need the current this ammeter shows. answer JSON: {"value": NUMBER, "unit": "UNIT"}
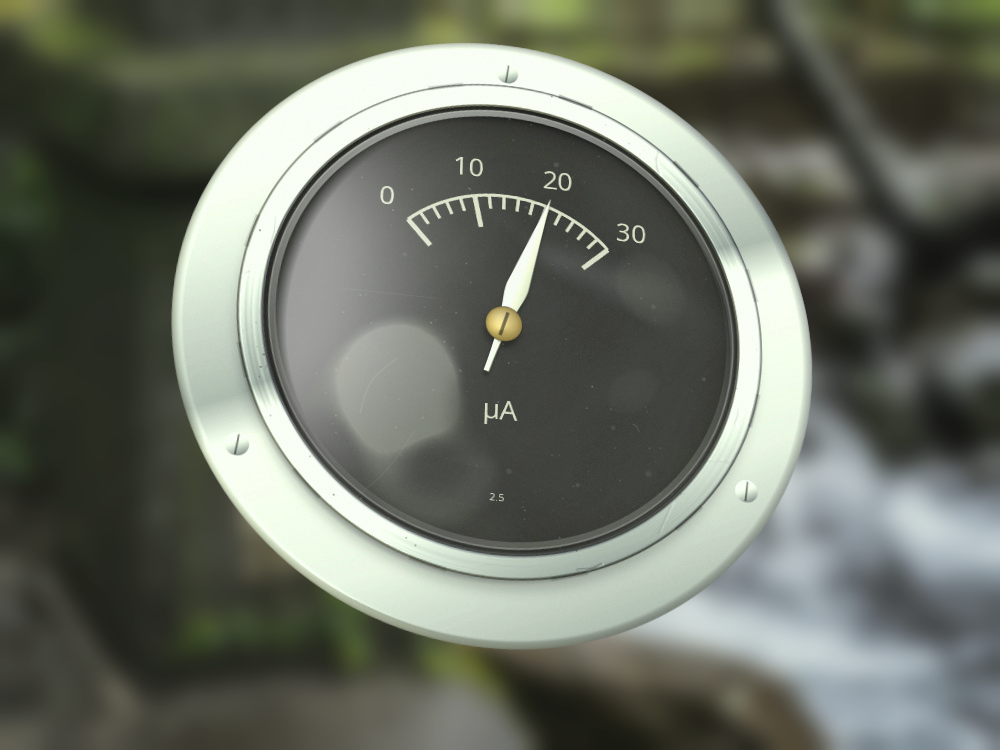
{"value": 20, "unit": "µA"}
